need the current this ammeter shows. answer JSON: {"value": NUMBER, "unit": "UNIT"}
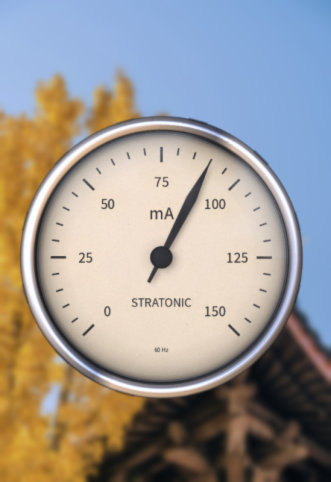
{"value": 90, "unit": "mA"}
